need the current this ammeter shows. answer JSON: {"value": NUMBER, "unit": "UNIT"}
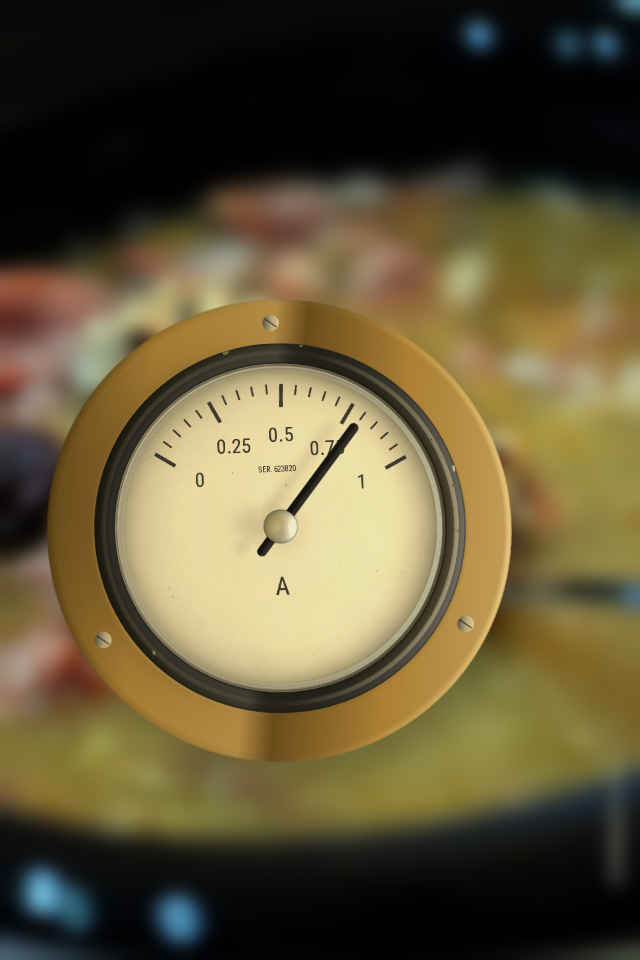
{"value": 0.8, "unit": "A"}
